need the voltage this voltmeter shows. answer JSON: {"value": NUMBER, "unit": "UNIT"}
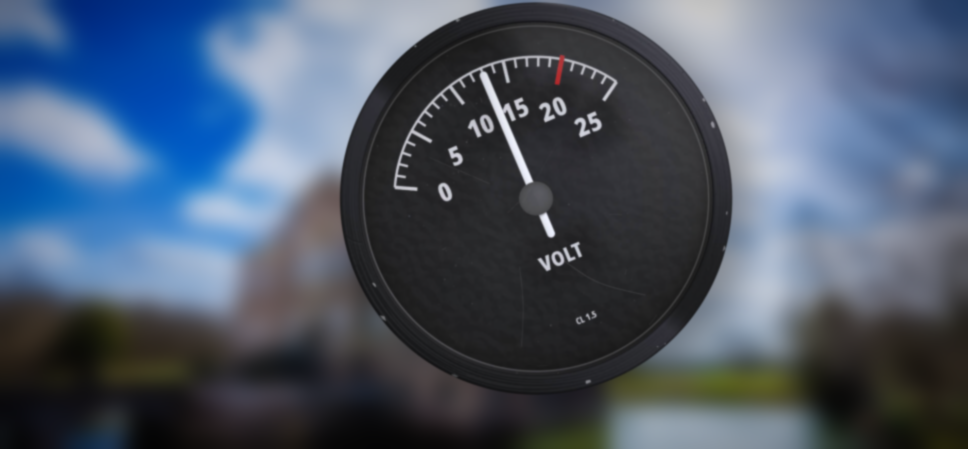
{"value": 13, "unit": "V"}
